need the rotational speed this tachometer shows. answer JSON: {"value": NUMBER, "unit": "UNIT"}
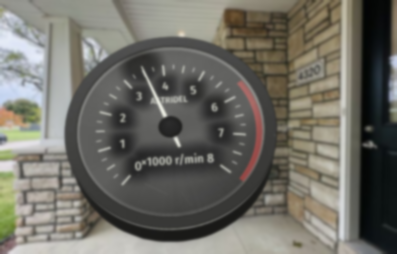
{"value": 3500, "unit": "rpm"}
